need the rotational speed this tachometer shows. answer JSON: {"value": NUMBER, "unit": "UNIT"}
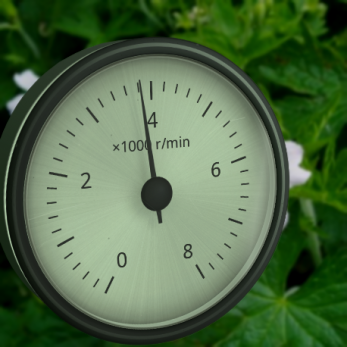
{"value": 3800, "unit": "rpm"}
